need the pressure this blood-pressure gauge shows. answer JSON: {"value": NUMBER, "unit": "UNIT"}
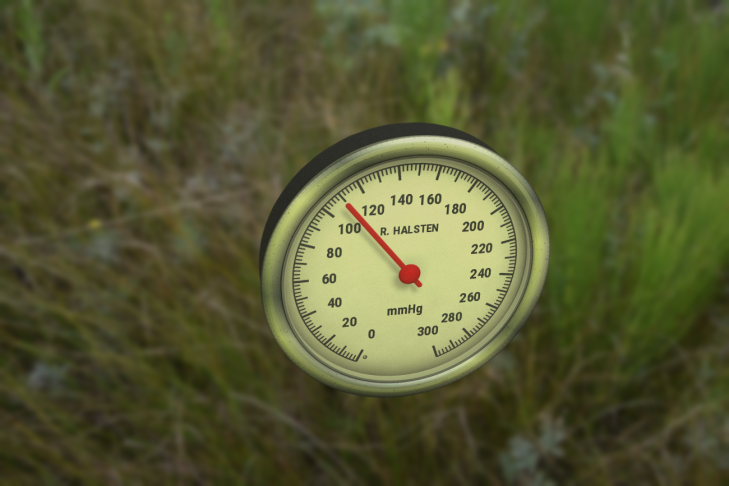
{"value": 110, "unit": "mmHg"}
